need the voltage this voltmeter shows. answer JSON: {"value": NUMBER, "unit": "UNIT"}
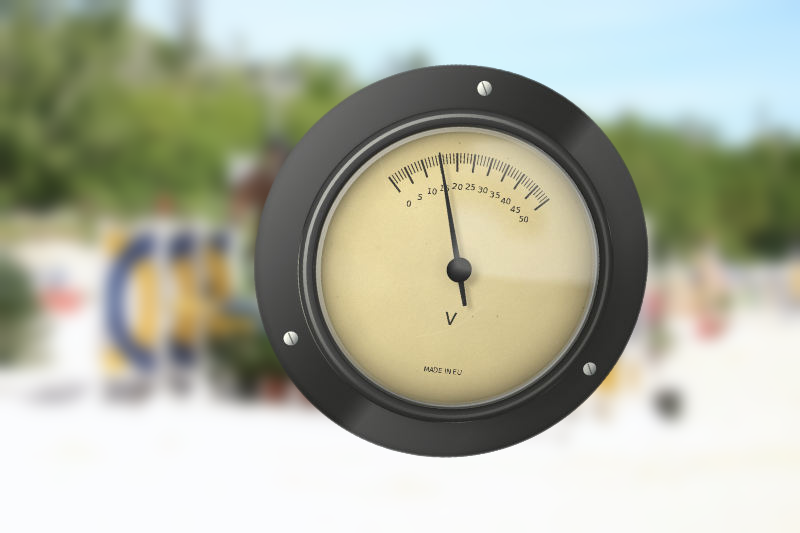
{"value": 15, "unit": "V"}
